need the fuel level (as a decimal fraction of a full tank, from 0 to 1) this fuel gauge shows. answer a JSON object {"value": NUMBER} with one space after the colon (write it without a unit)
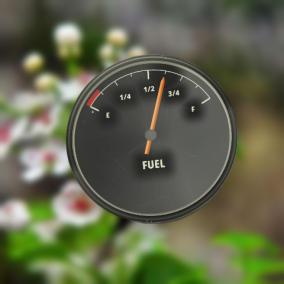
{"value": 0.625}
